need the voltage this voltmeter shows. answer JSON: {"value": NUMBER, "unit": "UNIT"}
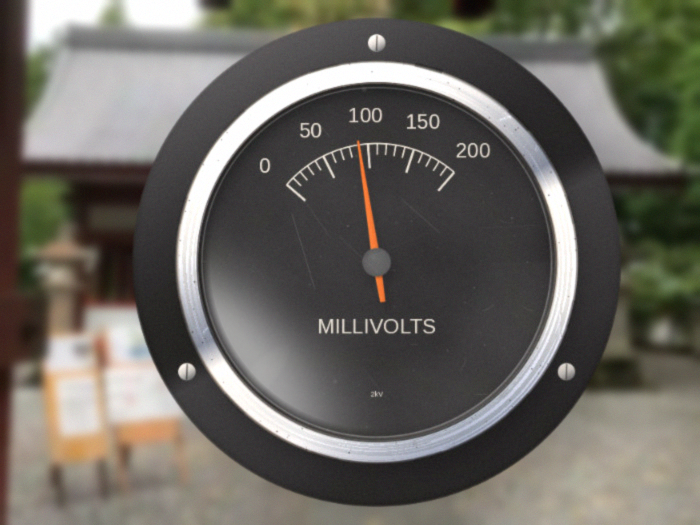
{"value": 90, "unit": "mV"}
